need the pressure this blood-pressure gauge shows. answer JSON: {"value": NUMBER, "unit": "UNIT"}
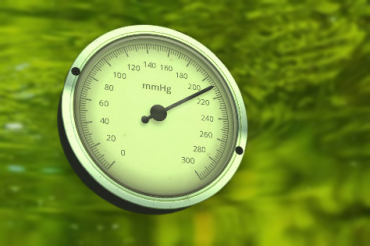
{"value": 210, "unit": "mmHg"}
